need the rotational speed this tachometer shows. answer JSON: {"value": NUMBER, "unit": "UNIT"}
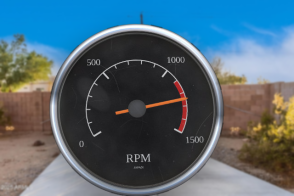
{"value": 1250, "unit": "rpm"}
